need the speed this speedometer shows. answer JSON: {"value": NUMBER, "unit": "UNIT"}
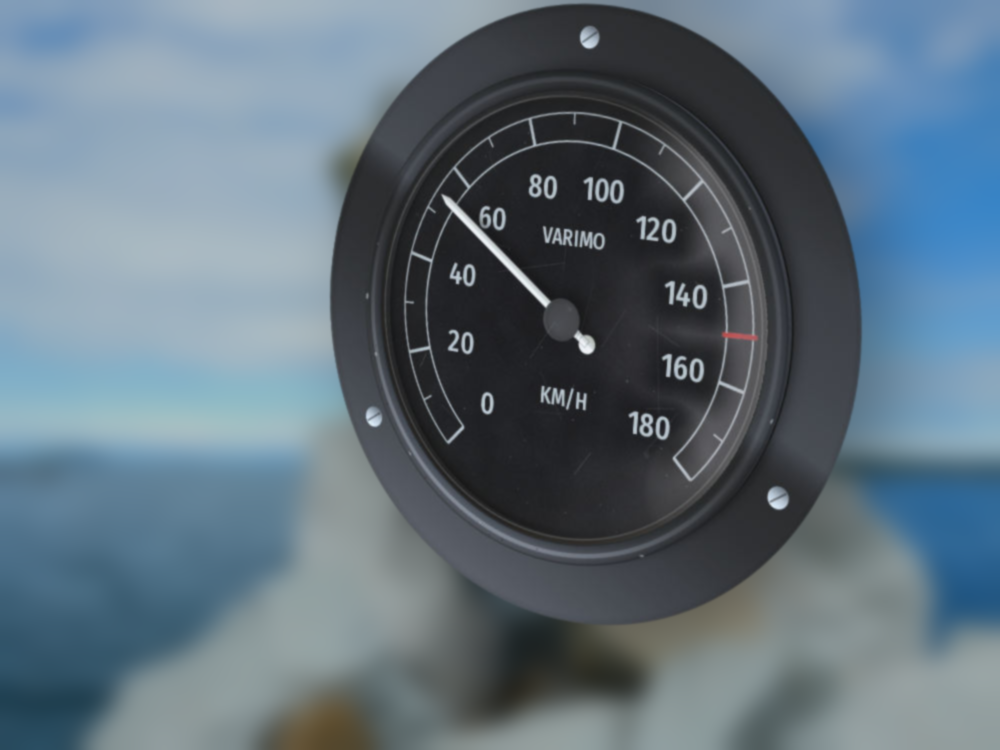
{"value": 55, "unit": "km/h"}
